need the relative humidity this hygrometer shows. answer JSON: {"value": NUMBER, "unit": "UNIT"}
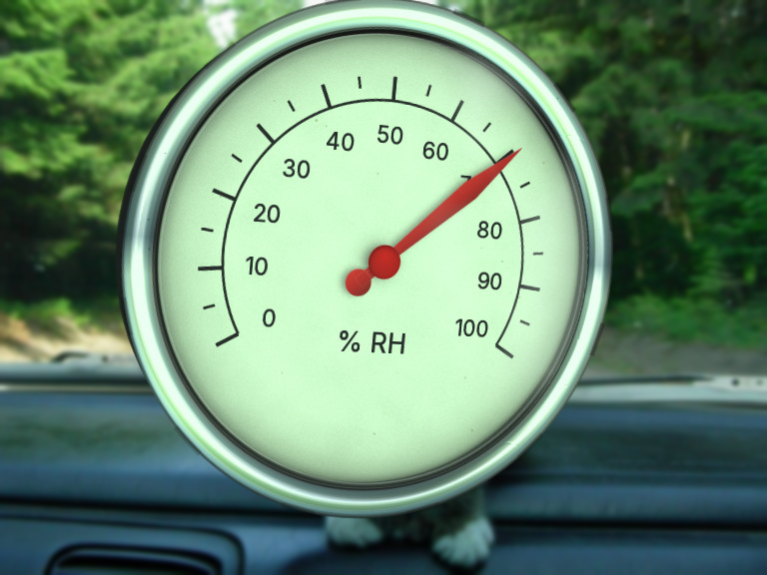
{"value": 70, "unit": "%"}
